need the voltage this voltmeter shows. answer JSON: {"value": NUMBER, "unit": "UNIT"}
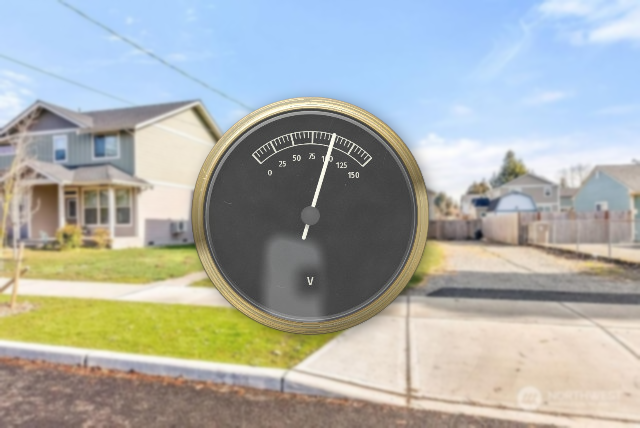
{"value": 100, "unit": "V"}
